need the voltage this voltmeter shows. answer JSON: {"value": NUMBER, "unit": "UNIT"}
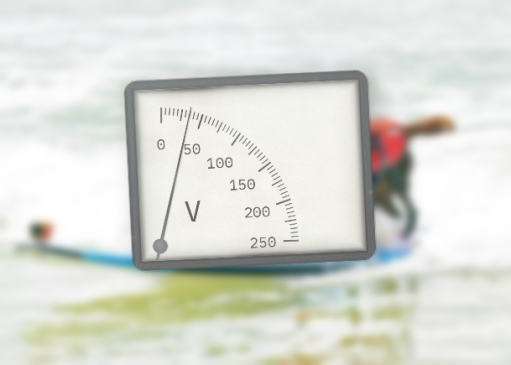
{"value": 35, "unit": "V"}
